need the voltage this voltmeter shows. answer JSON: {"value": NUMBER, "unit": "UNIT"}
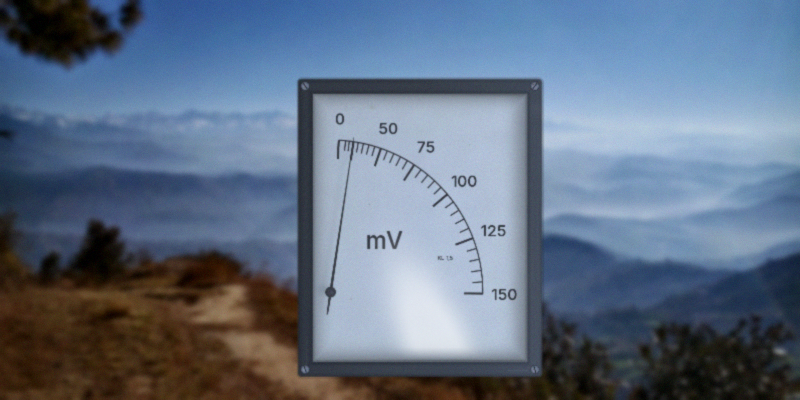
{"value": 25, "unit": "mV"}
